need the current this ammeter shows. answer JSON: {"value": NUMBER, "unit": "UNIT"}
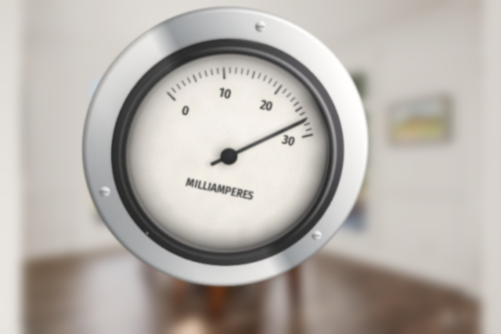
{"value": 27, "unit": "mA"}
